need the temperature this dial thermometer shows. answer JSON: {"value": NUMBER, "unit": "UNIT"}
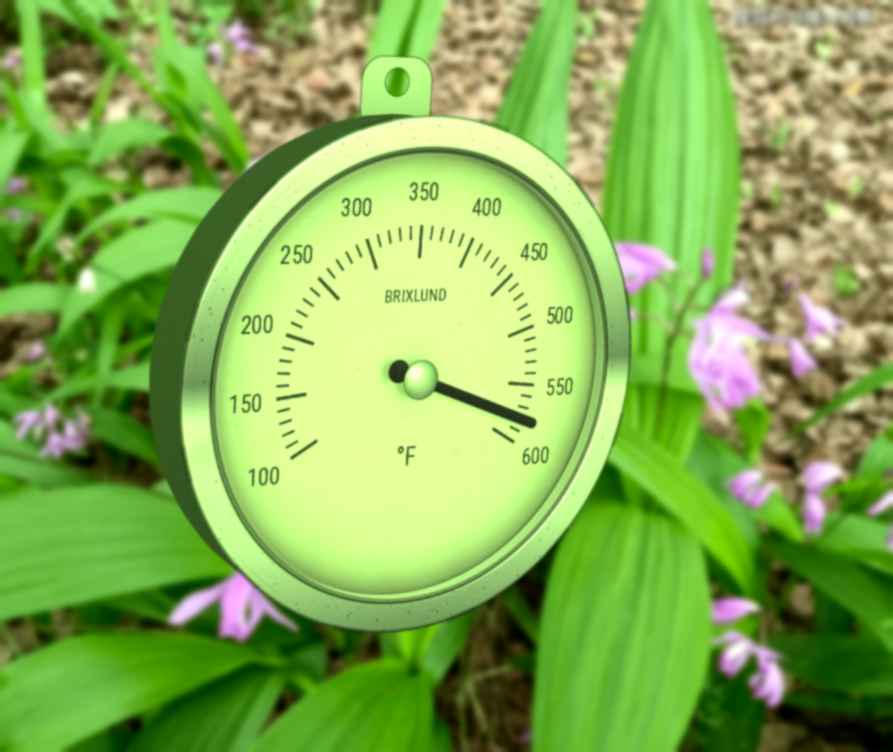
{"value": 580, "unit": "°F"}
